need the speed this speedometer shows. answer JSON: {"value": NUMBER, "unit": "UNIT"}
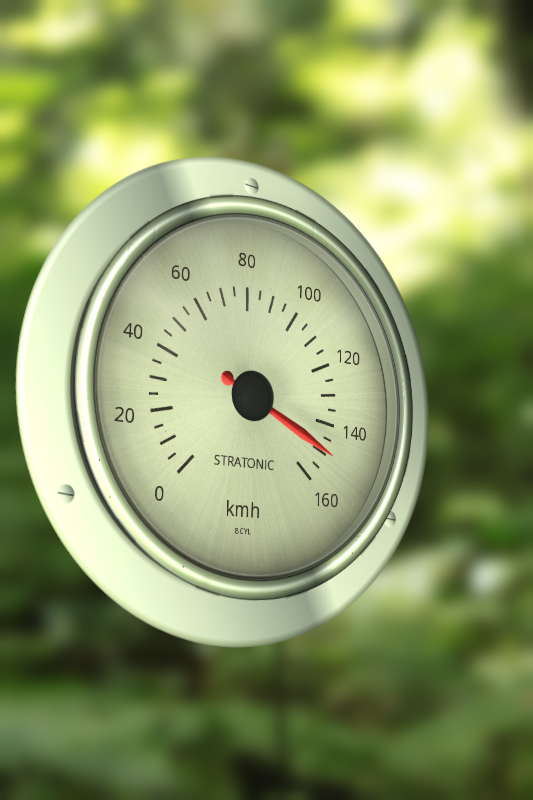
{"value": 150, "unit": "km/h"}
